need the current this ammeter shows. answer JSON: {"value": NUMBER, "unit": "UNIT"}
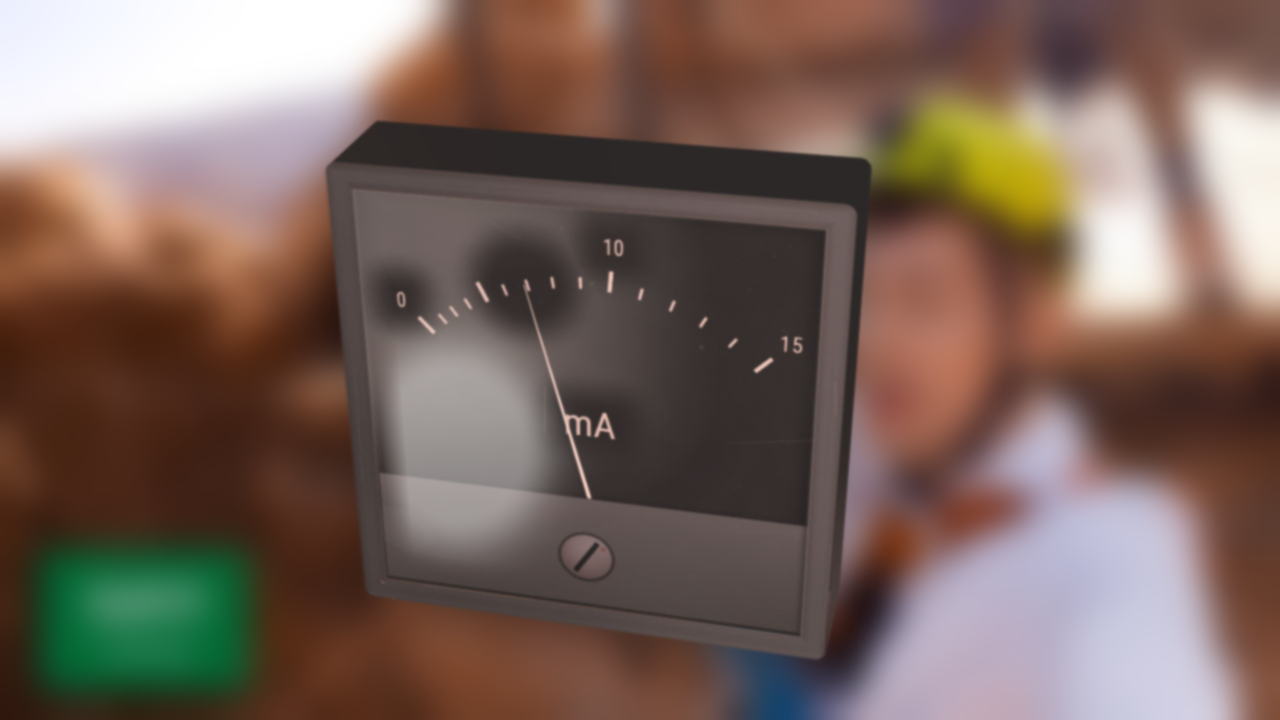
{"value": 7, "unit": "mA"}
